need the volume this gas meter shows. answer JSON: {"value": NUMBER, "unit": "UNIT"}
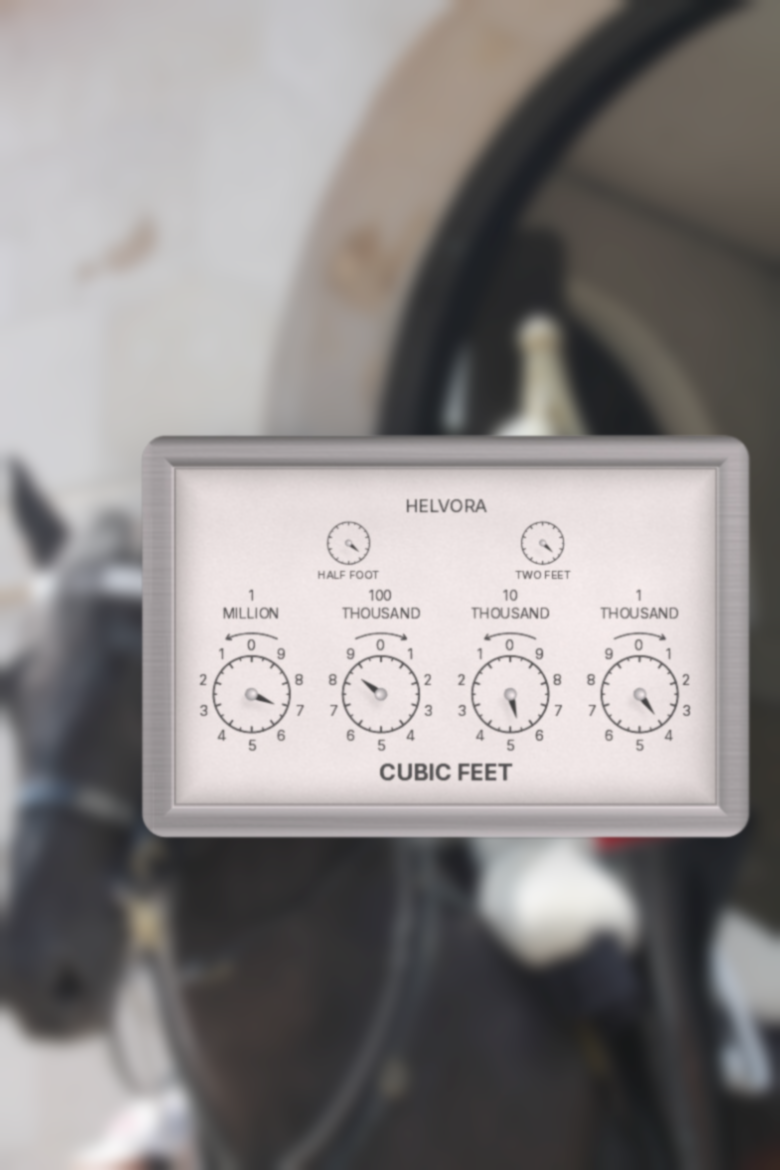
{"value": 685400, "unit": "ft³"}
